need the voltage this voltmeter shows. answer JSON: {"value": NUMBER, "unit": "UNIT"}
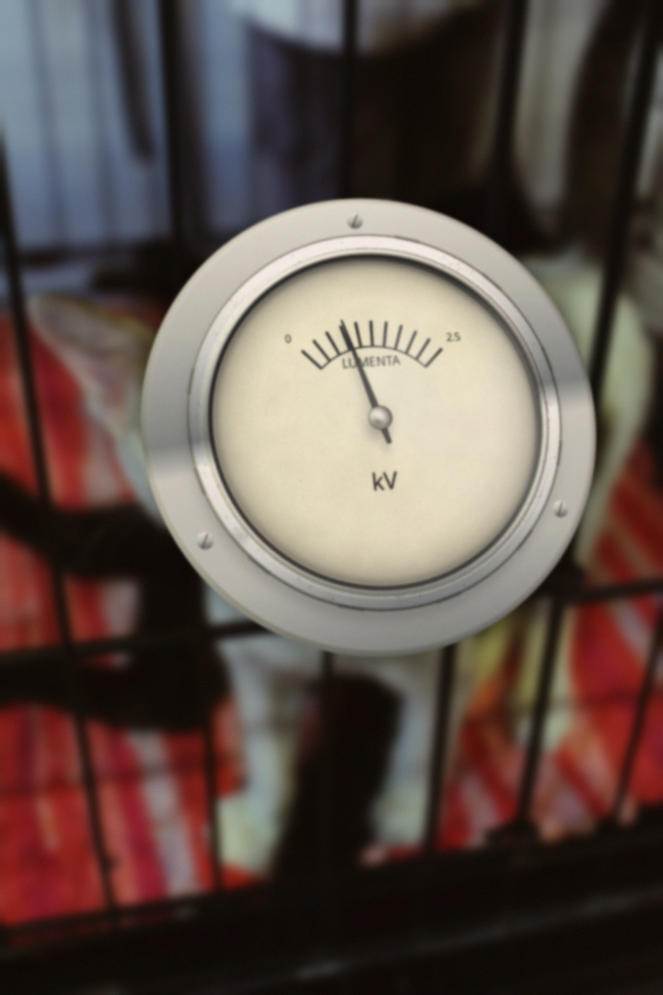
{"value": 0.75, "unit": "kV"}
